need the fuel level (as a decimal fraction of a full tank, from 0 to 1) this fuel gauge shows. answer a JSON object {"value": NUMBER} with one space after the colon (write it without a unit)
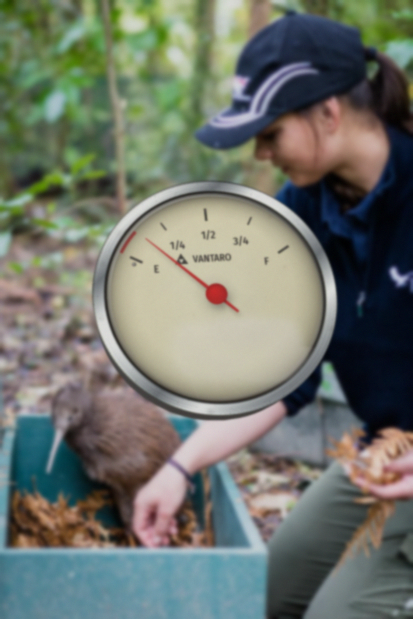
{"value": 0.125}
